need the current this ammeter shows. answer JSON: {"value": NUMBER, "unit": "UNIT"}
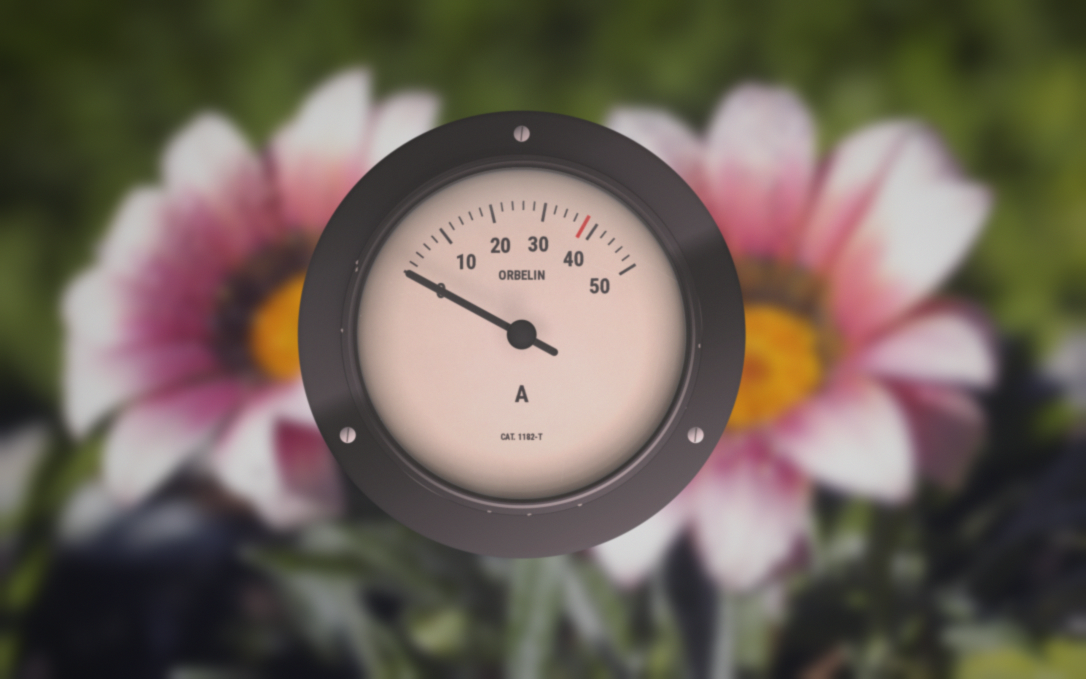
{"value": 0, "unit": "A"}
